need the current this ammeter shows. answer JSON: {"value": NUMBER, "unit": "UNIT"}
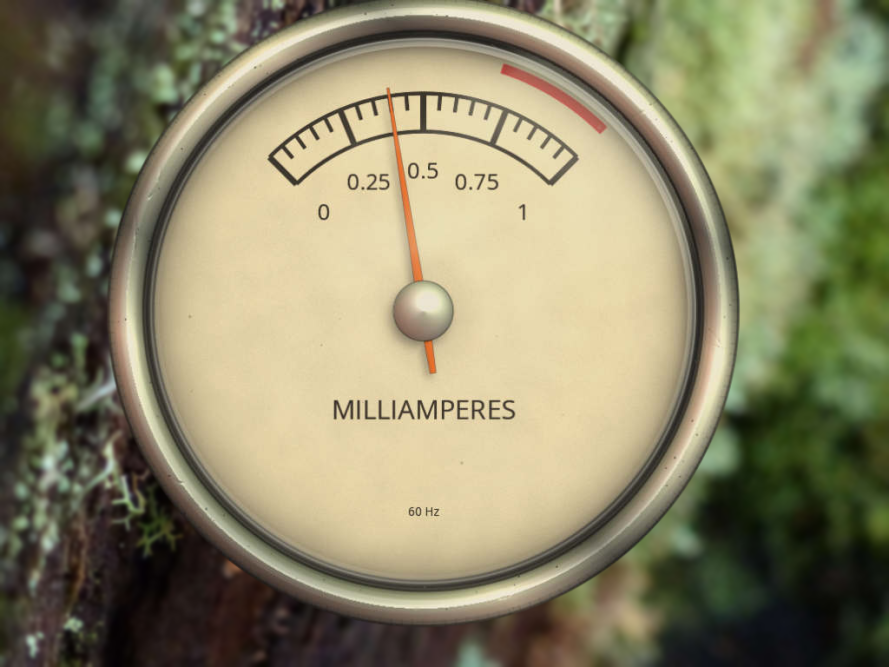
{"value": 0.4, "unit": "mA"}
